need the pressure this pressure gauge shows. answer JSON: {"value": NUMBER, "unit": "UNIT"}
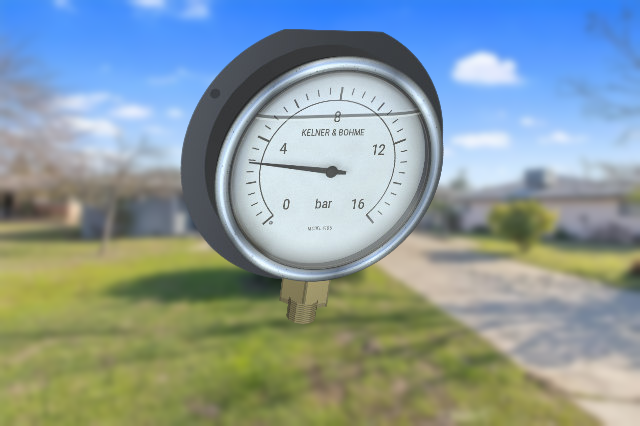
{"value": 3, "unit": "bar"}
